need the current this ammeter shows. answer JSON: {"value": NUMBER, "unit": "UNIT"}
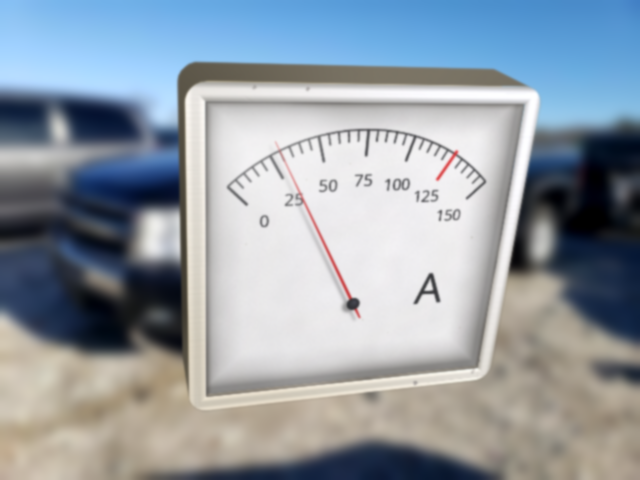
{"value": 30, "unit": "A"}
